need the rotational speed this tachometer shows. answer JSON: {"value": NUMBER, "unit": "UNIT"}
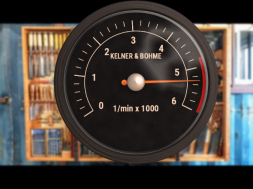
{"value": 5300, "unit": "rpm"}
